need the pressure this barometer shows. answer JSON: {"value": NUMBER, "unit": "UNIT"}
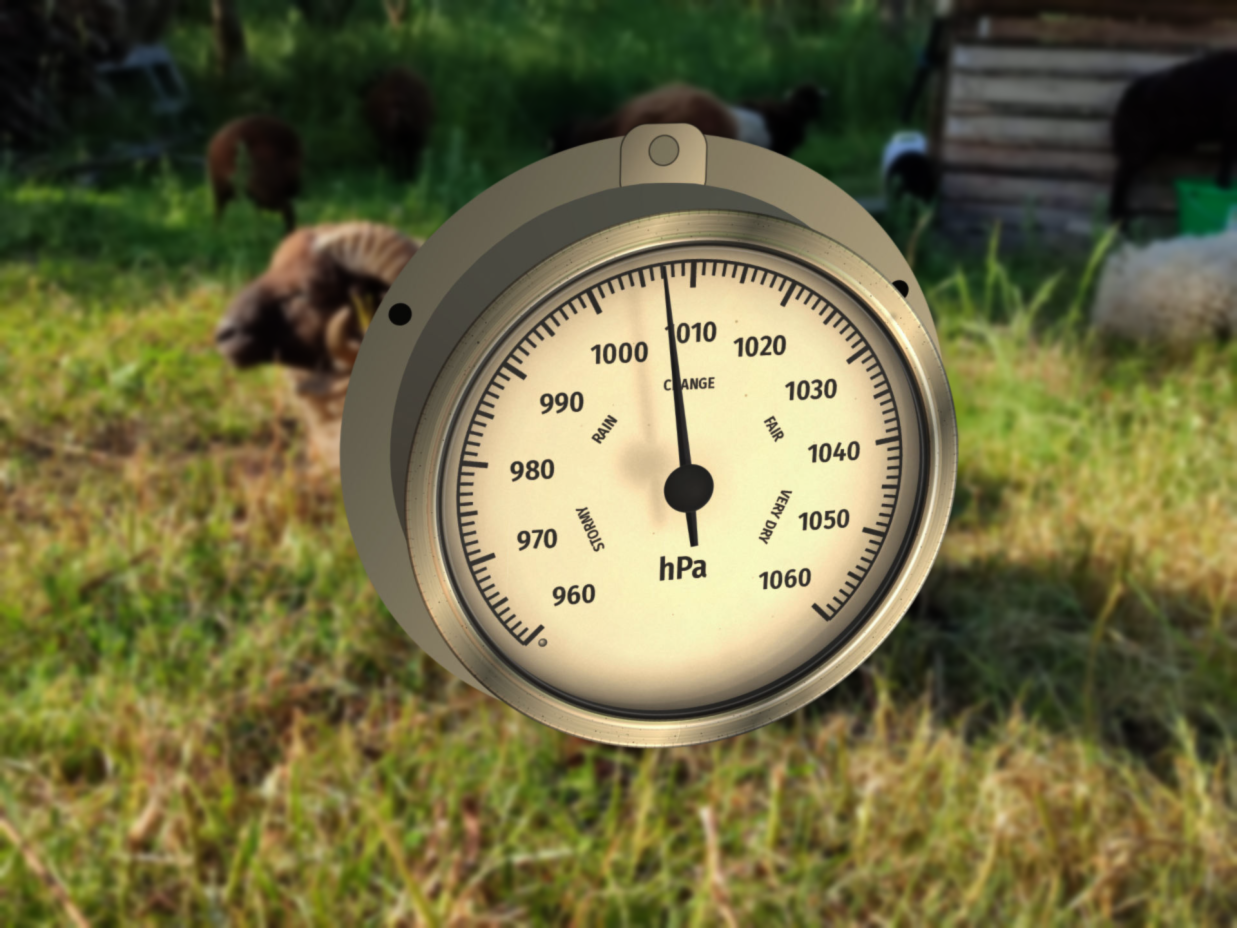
{"value": 1007, "unit": "hPa"}
